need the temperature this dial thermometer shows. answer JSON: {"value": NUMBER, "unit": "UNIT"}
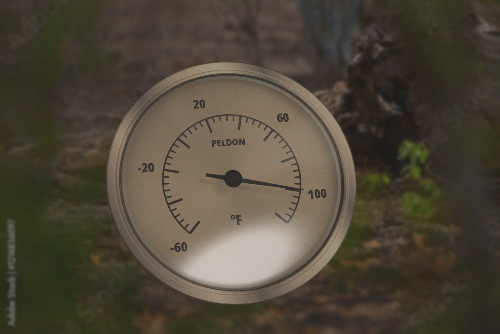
{"value": 100, "unit": "°F"}
